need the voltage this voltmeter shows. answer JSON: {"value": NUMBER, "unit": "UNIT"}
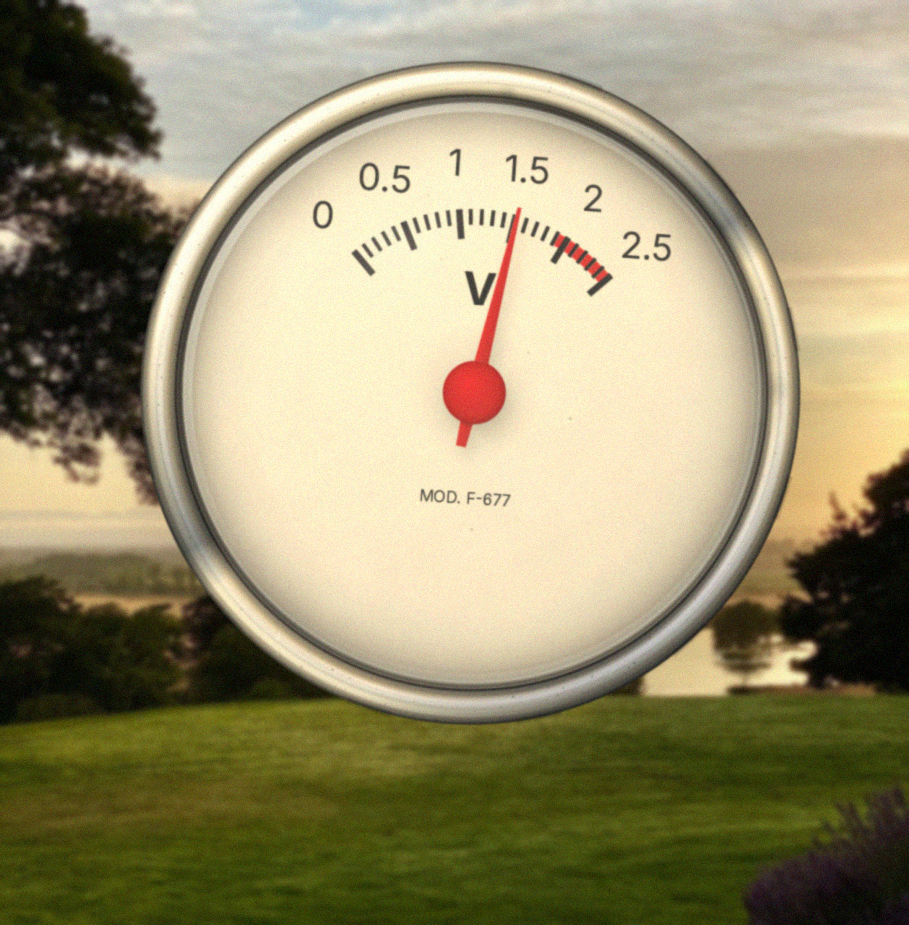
{"value": 1.5, "unit": "V"}
